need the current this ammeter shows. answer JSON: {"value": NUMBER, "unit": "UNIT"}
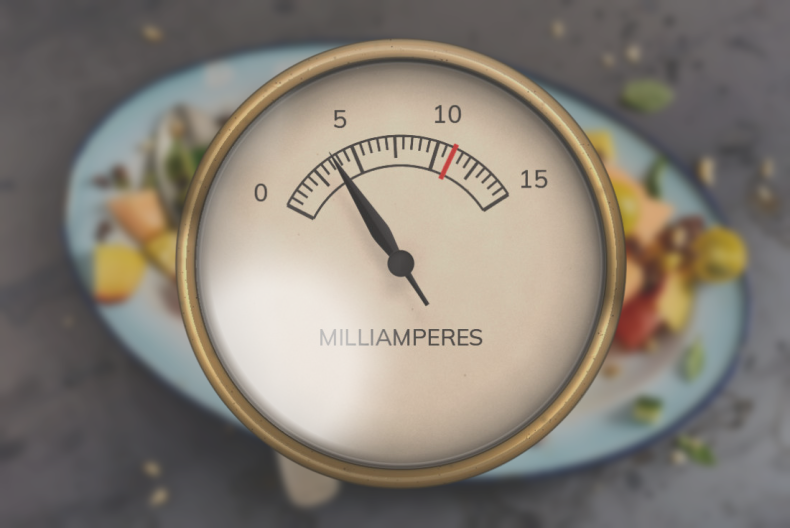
{"value": 3.75, "unit": "mA"}
